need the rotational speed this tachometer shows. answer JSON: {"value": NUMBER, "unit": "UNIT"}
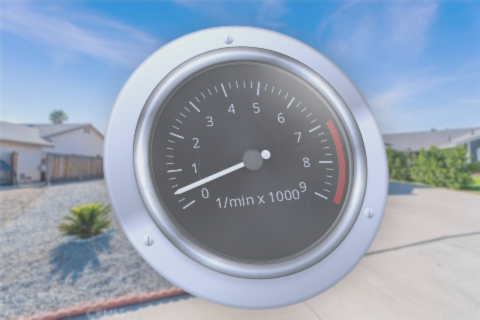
{"value": 400, "unit": "rpm"}
